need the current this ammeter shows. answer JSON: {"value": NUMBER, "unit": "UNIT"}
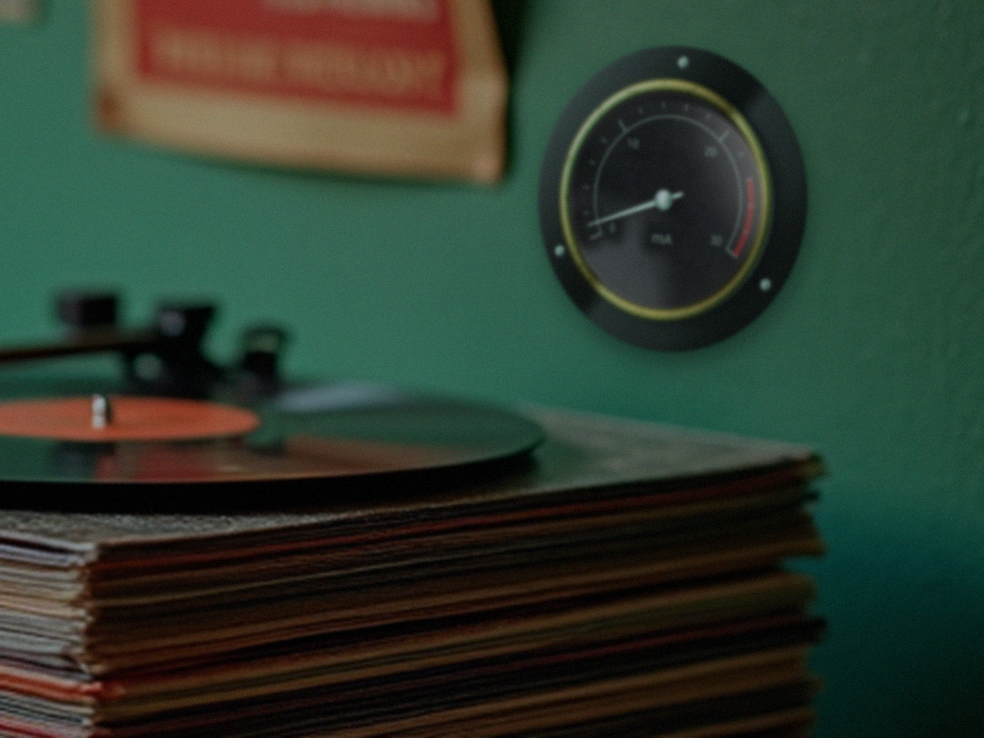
{"value": 1, "unit": "mA"}
